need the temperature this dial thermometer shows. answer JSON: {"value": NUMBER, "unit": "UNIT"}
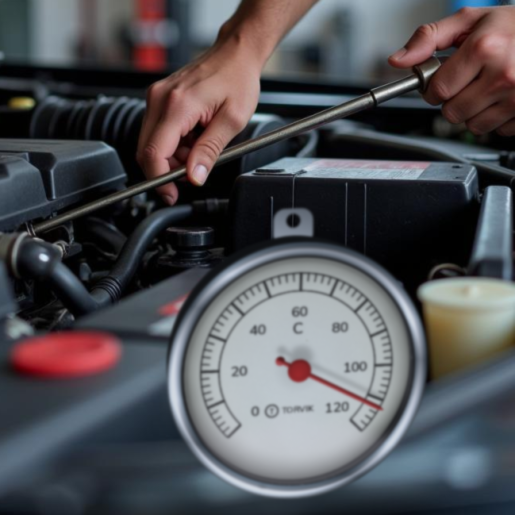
{"value": 112, "unit": "°C"}
